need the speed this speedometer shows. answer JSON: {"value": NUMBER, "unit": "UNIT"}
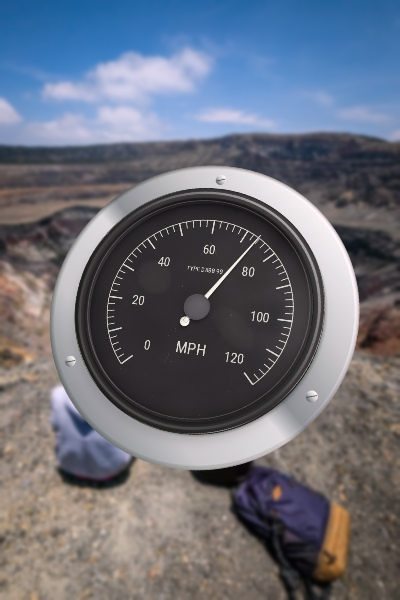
{"value": 74, "unit": "mph"}
